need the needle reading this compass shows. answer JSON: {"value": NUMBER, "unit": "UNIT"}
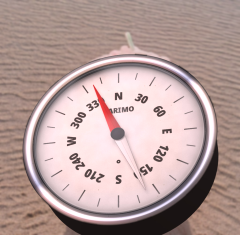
{"value": 337.5, "unit": "°"}
